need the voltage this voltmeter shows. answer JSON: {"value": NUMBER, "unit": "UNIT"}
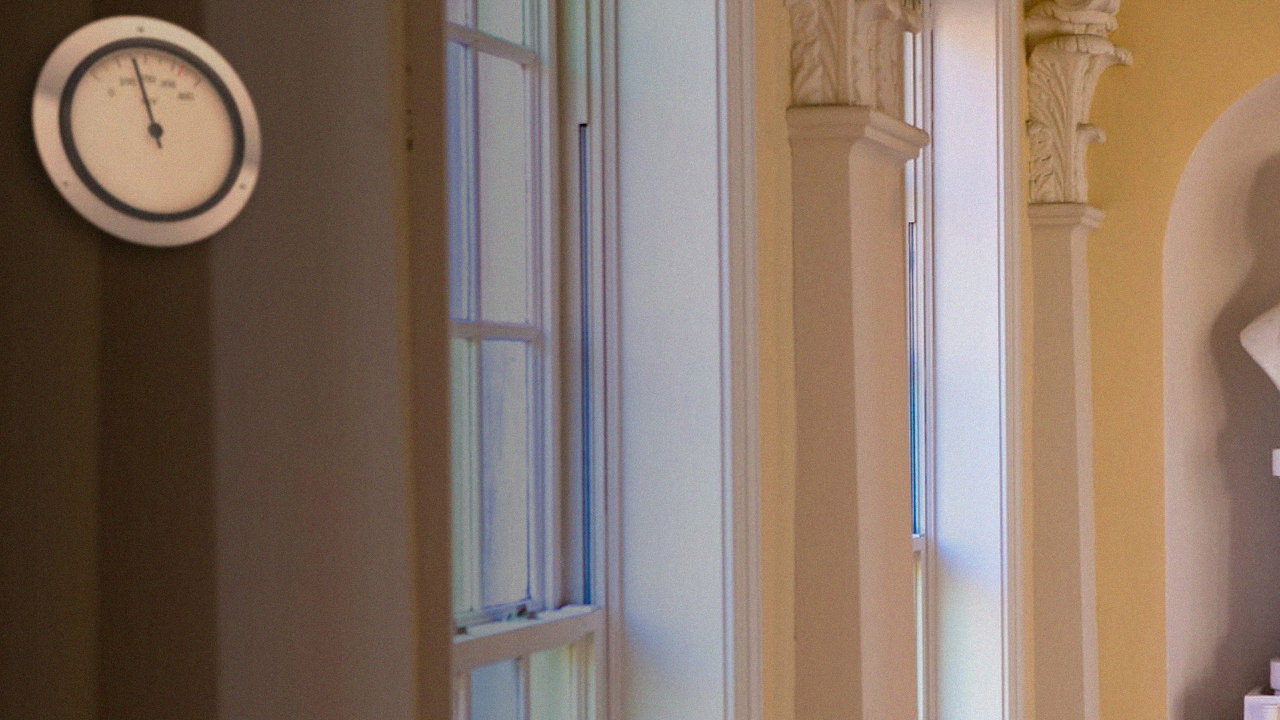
{"value": 150, "unit": "mV"}
